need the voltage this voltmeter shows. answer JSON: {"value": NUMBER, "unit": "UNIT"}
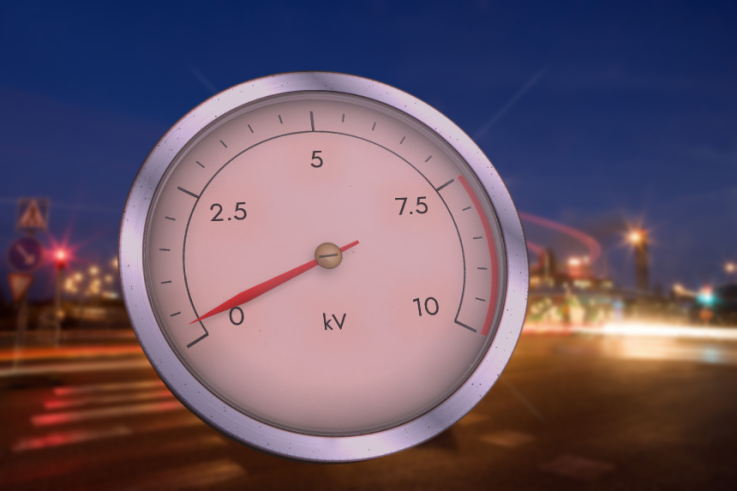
{"value": 0.25, "unit": "kV"}
